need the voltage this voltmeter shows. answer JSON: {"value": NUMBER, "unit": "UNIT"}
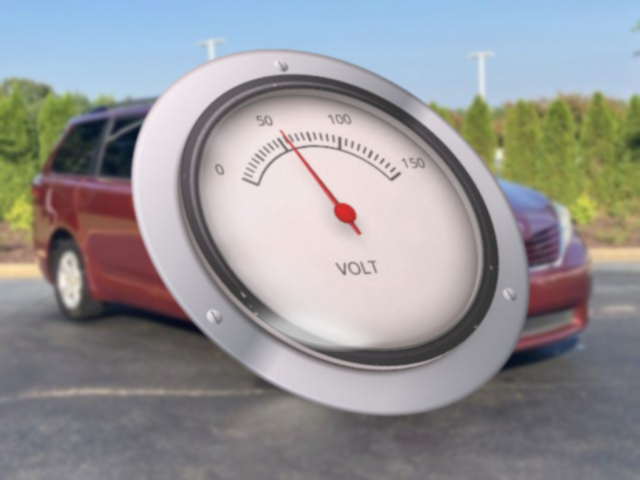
{"value": 50, "unit": "V"}
